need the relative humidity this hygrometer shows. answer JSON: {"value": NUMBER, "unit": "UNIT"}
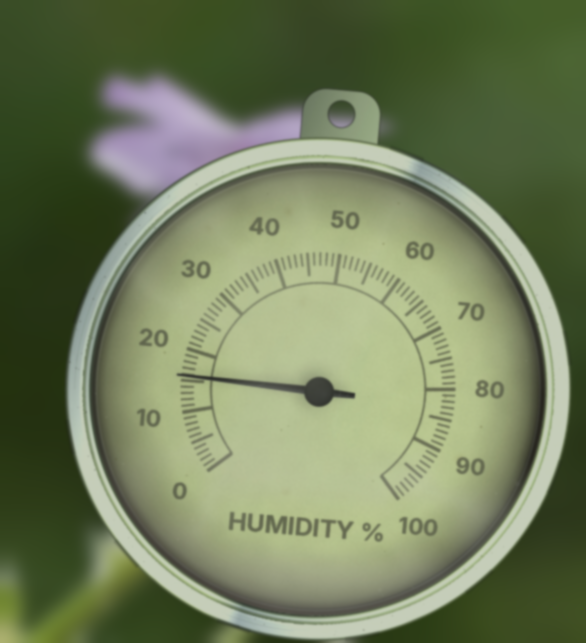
{"value": 16, "unit": "%"}
